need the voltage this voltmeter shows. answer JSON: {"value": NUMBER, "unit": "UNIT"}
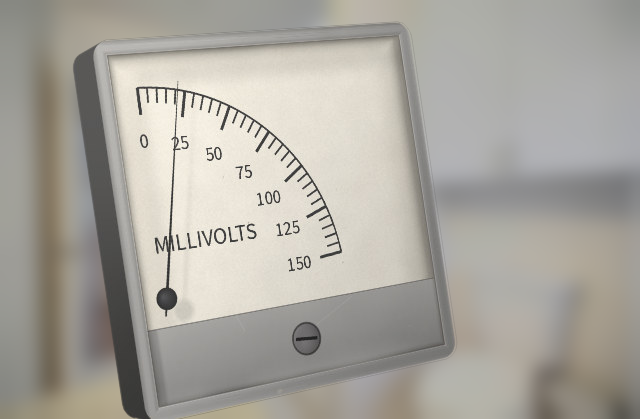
{"value": 20, "unit": "mV"}
